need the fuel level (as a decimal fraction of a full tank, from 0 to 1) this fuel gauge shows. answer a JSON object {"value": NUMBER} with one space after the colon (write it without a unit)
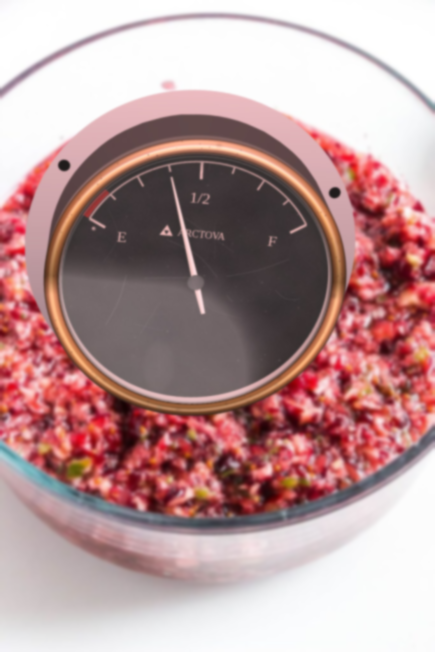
{"value": 0.375}
